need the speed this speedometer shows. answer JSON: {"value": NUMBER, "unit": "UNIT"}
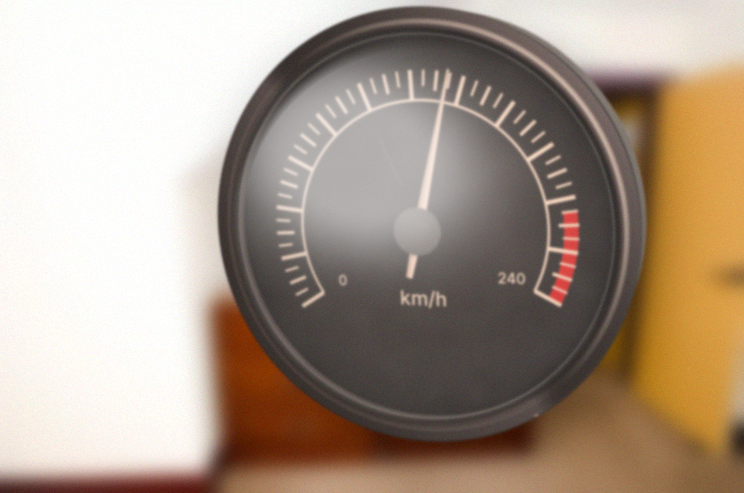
{"value": 135, "unit": "km/h"}
